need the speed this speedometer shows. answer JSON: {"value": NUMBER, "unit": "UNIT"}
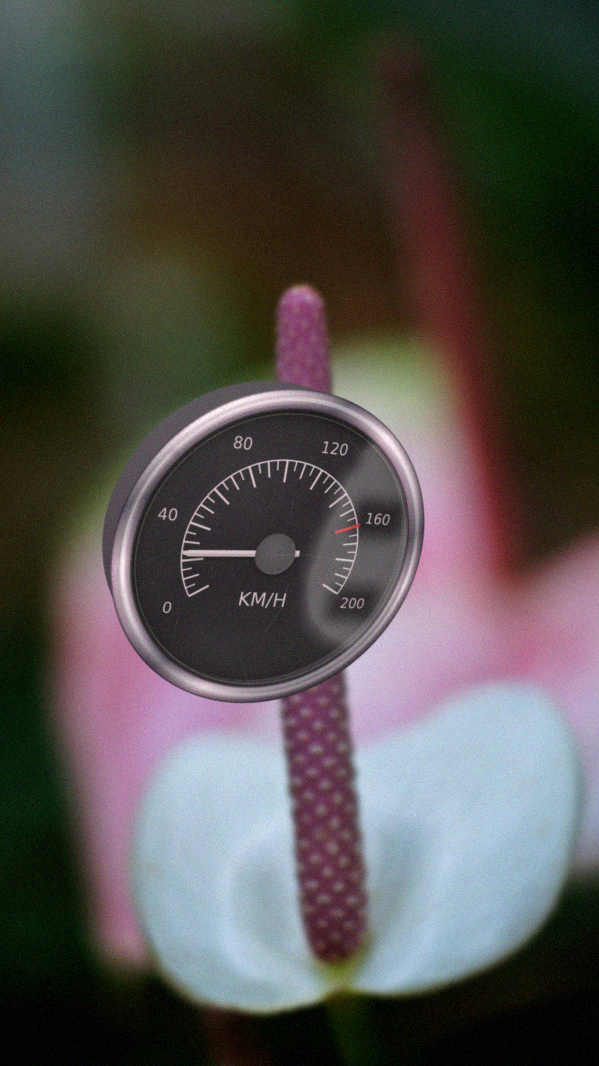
{"value": 25, "unit": "km/h"}
